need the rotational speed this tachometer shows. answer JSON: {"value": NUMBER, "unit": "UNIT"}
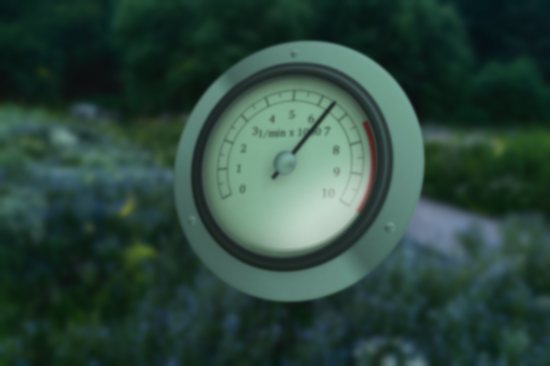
{"value": 6500, "unit": "rpm"}
